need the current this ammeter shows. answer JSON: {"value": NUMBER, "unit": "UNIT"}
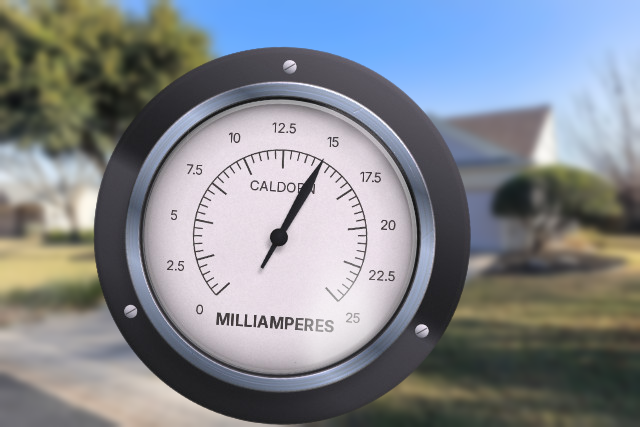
{"value": 15, "unit": "mA"}
